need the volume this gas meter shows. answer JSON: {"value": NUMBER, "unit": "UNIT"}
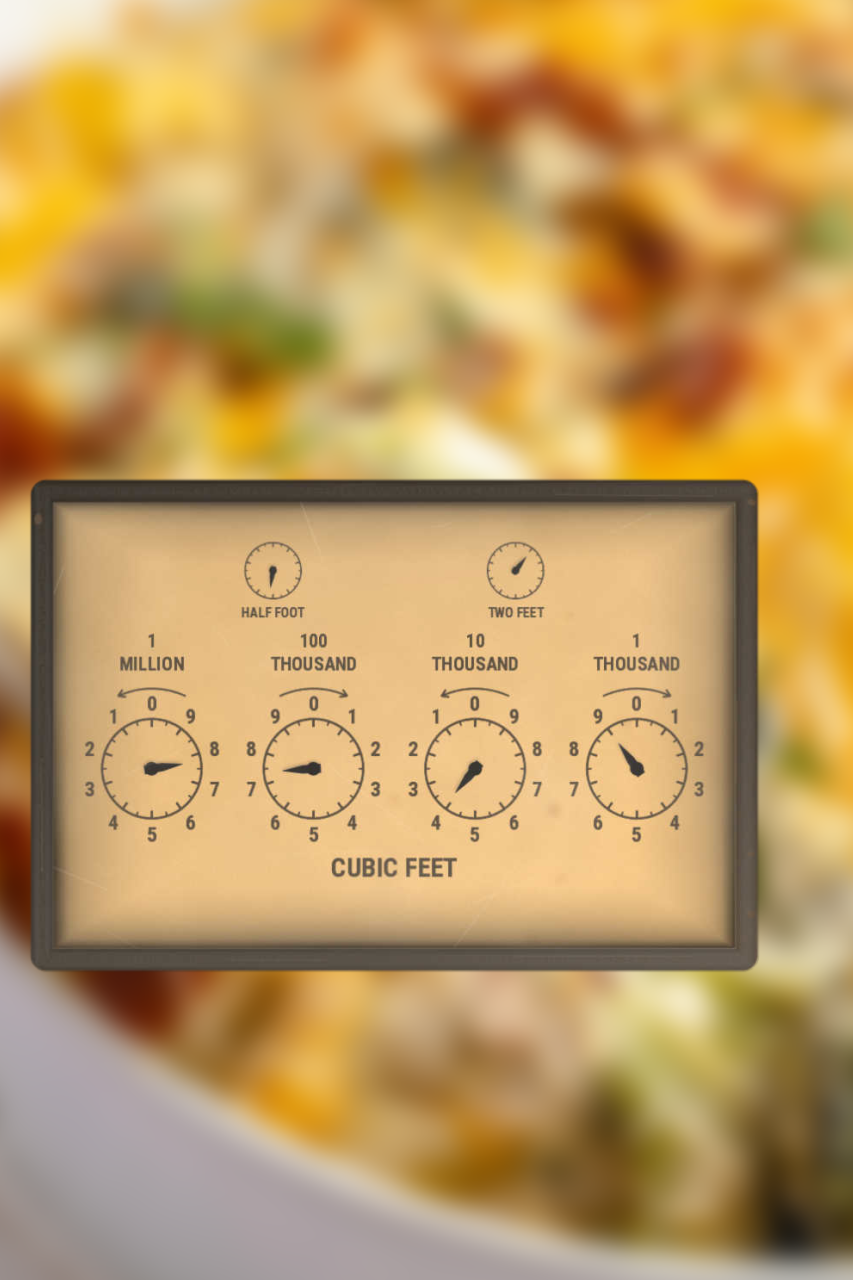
{"value": 773900, "unit": "ft³"}
